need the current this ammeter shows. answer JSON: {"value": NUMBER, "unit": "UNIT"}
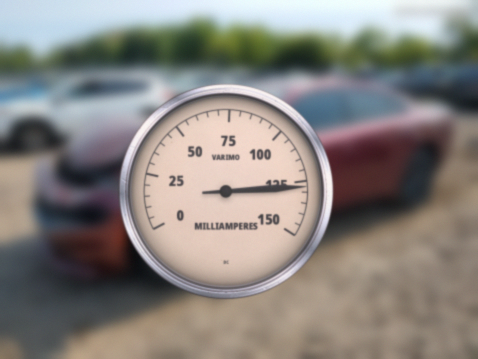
{"value": 127.5, "unit": "mA"}
